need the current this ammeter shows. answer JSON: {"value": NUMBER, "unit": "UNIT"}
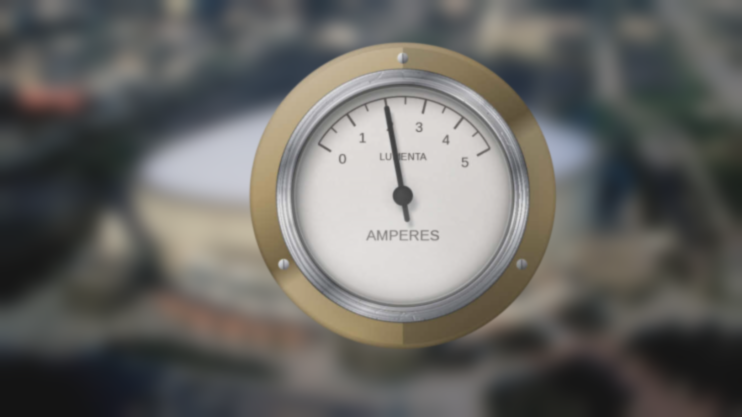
{"value": 2, "unit": "A"}
